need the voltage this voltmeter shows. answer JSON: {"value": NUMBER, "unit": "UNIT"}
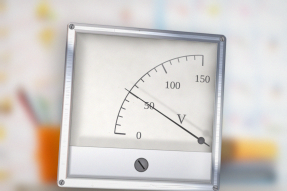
{"value": 50, "unit": "V"}
